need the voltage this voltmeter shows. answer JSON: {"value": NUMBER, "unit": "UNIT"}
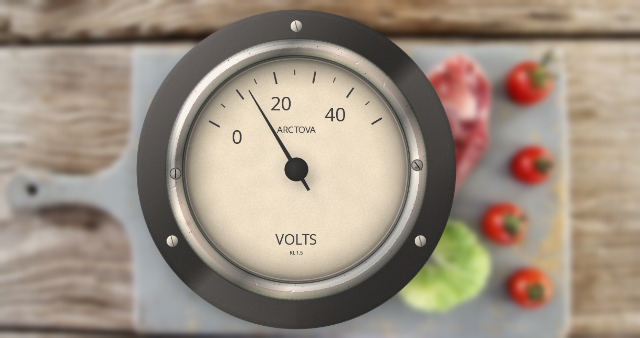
{"value": 12.5, "unit": "V"}
